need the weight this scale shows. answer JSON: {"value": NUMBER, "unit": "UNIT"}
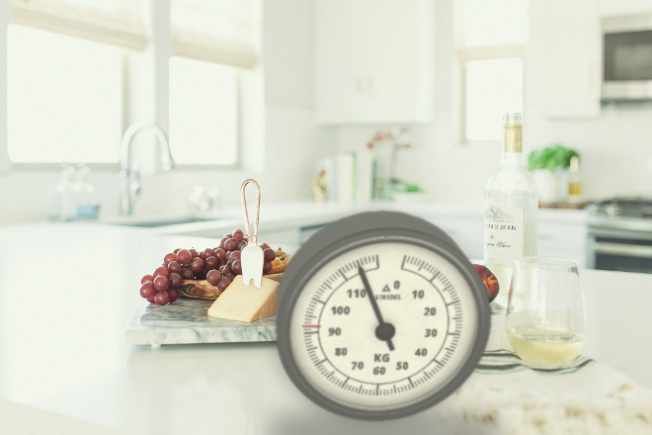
{"value": 115, "unit": "kg"}
